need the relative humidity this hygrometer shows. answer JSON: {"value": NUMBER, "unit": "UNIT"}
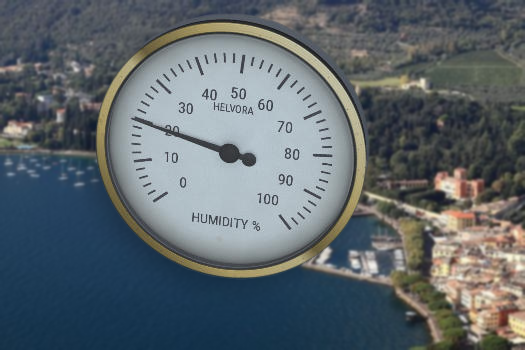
{"value": 20, "unit": "%"}
